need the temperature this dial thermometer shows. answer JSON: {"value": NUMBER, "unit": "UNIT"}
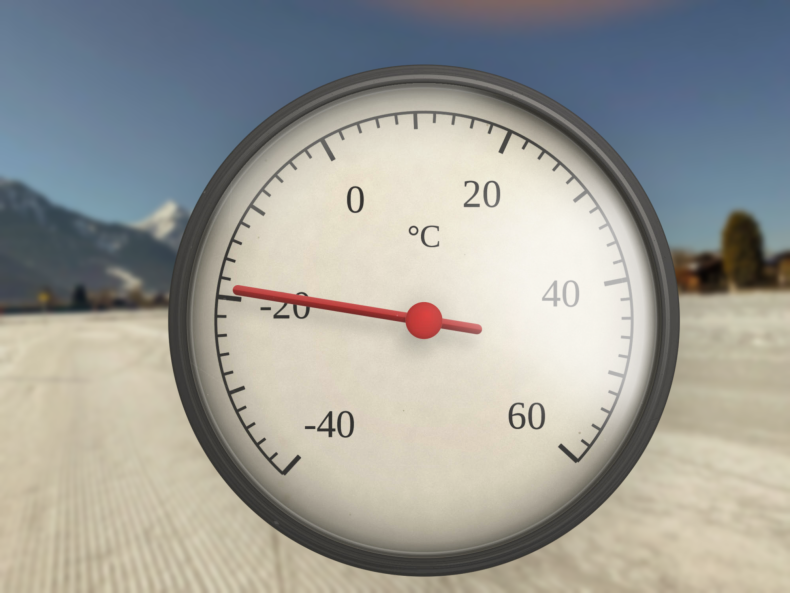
{"value": -19, "unit": "°C"}
